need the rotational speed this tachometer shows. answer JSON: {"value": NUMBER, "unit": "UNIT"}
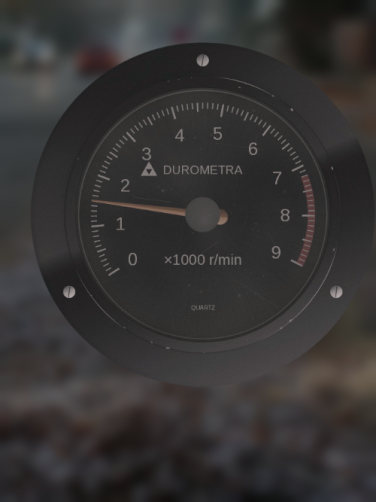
{"value": 1500, "unit": "rpm"}
